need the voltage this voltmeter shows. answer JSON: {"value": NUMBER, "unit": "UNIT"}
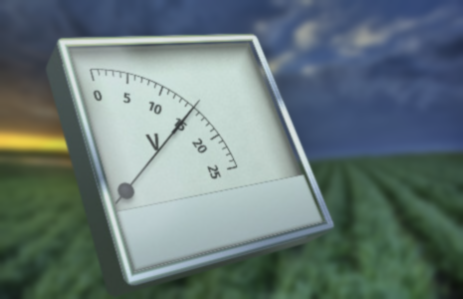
{"value": 15, "unit": "V"}
